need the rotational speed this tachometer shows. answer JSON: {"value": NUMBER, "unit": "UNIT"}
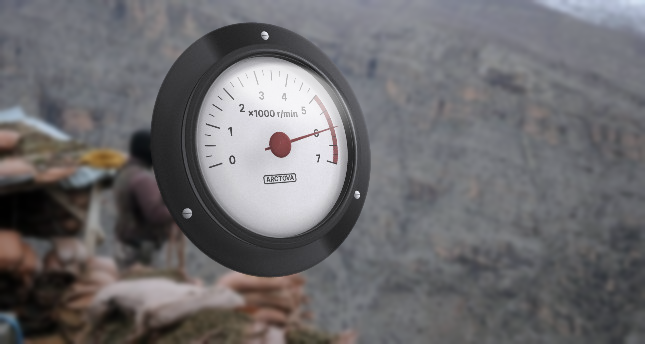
{"value": 6000, "unit": "rpm"}
